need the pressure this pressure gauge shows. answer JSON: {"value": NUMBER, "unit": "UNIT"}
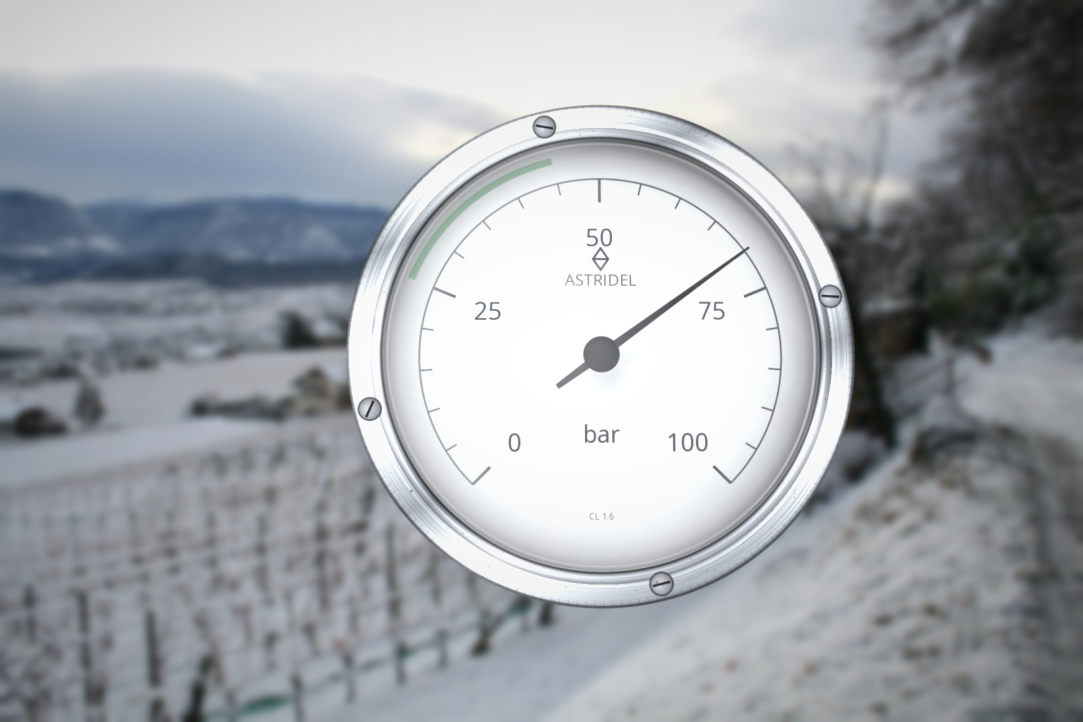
{"value": 70, "unit": "bar"}
